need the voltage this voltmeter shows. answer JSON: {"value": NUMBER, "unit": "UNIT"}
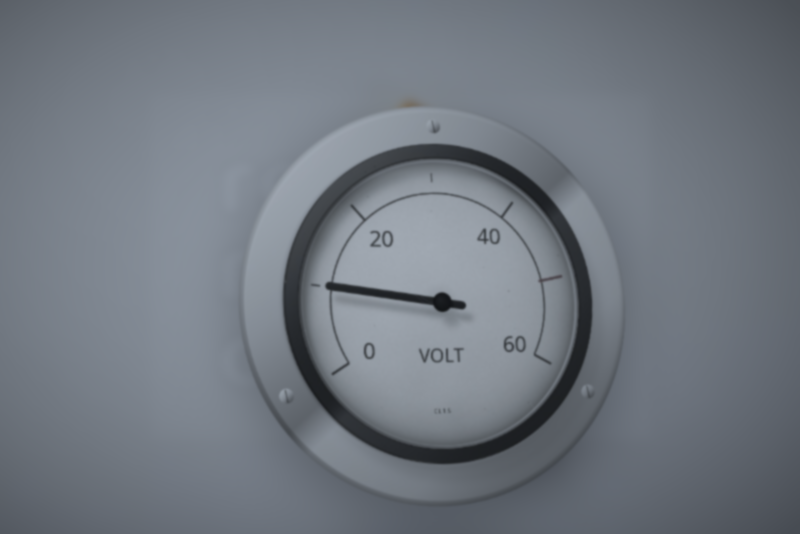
{"value": 10, "unit": "V"}
